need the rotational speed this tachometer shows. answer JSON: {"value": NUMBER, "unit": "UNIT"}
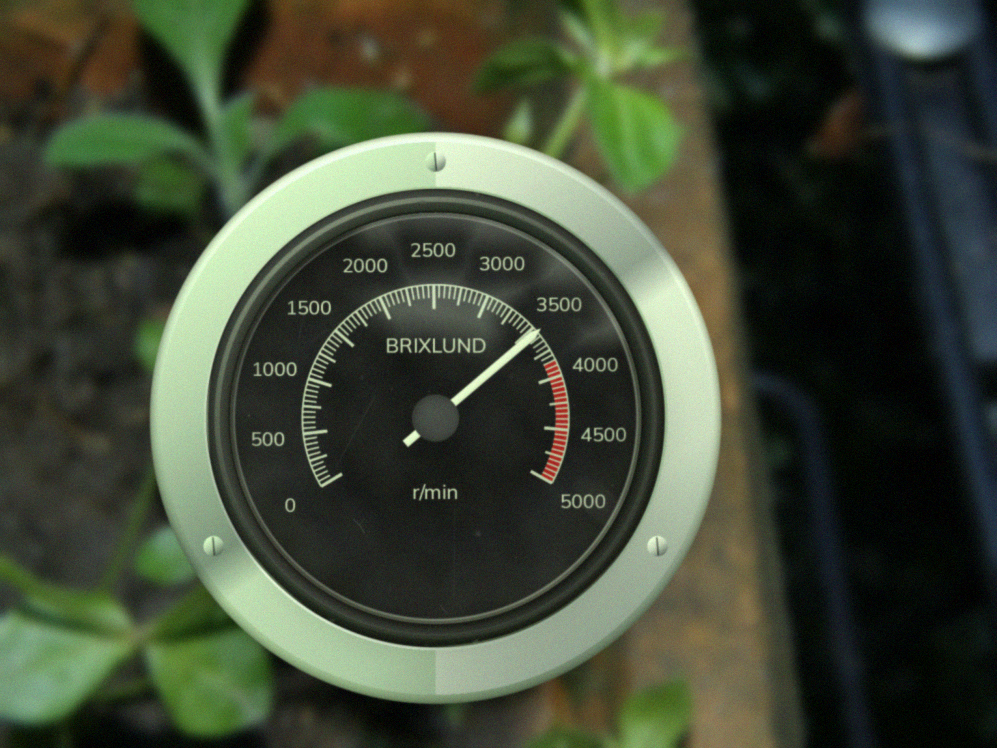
{"value": 3550, "unit": "rpm"}
